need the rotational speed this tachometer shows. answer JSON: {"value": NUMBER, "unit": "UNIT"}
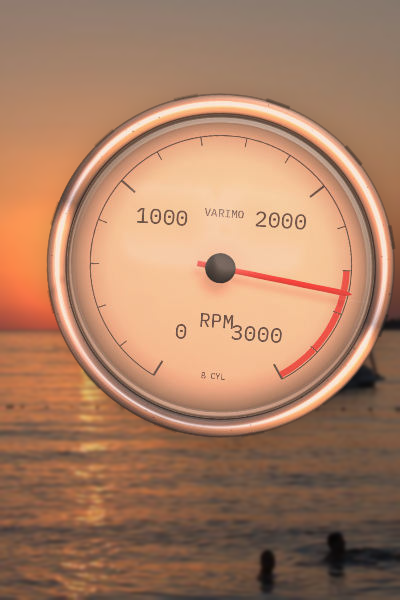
{"value": 2500, "unit": "rpm"}
